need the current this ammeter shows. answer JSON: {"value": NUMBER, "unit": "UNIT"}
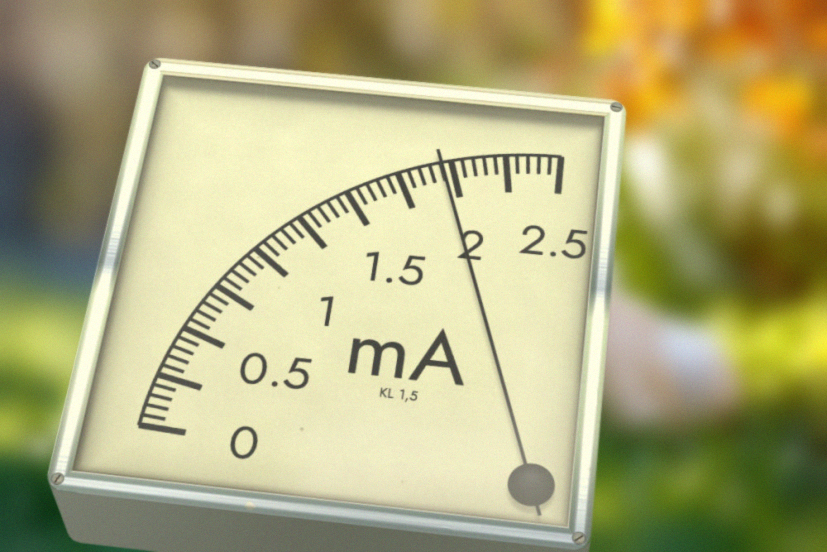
{"value": 1.95, "unit": "mA"}
